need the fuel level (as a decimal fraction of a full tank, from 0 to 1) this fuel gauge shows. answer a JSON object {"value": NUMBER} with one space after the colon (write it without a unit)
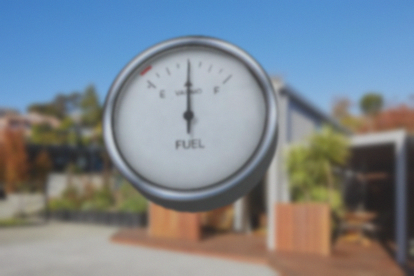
{"value": 0.5}
